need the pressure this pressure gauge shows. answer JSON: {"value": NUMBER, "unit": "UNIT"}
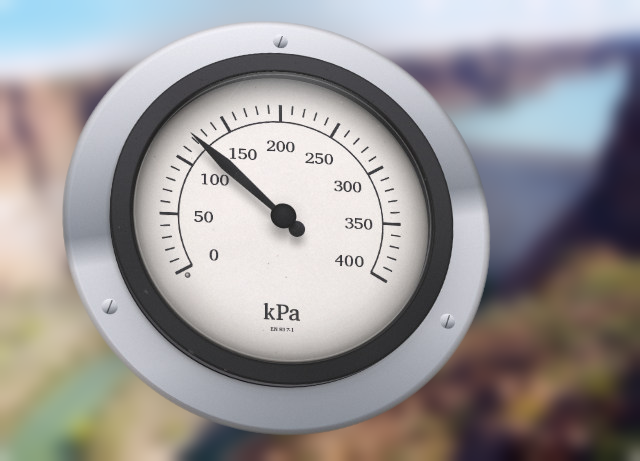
{"value": 120, "unit": "kPa"}
